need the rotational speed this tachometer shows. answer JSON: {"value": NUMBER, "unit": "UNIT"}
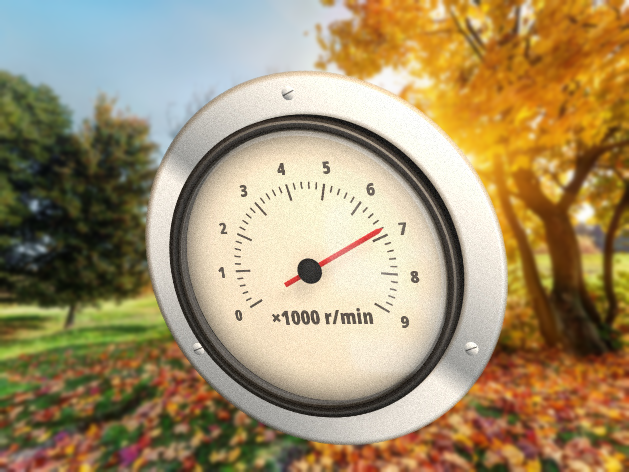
{"value": 6800, "unit": "rpm"}
